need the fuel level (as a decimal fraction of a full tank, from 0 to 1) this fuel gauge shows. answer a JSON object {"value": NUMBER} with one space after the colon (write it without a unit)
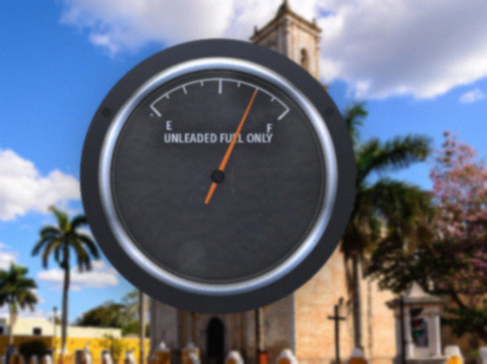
{"value": 0.75}
